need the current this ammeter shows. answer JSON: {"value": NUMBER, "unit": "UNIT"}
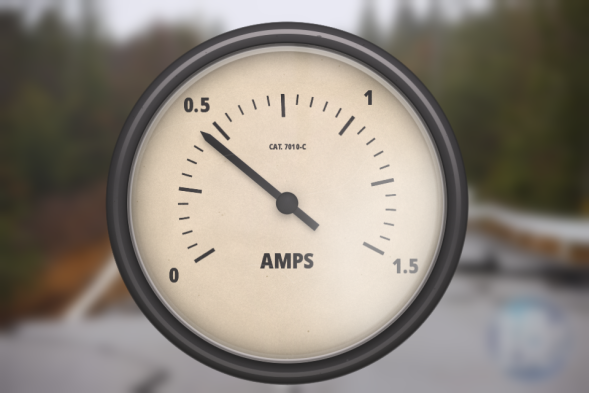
{"value": 0.45, "unit": "A"}
